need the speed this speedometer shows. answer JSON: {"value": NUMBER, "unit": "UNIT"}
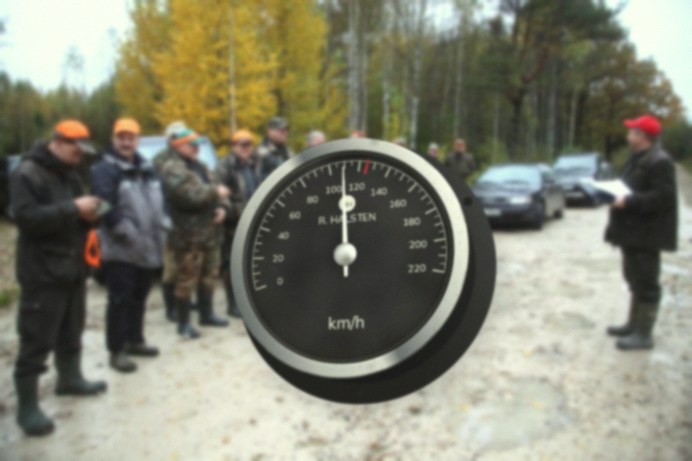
{"value": 110, "unit": "km/h"}
